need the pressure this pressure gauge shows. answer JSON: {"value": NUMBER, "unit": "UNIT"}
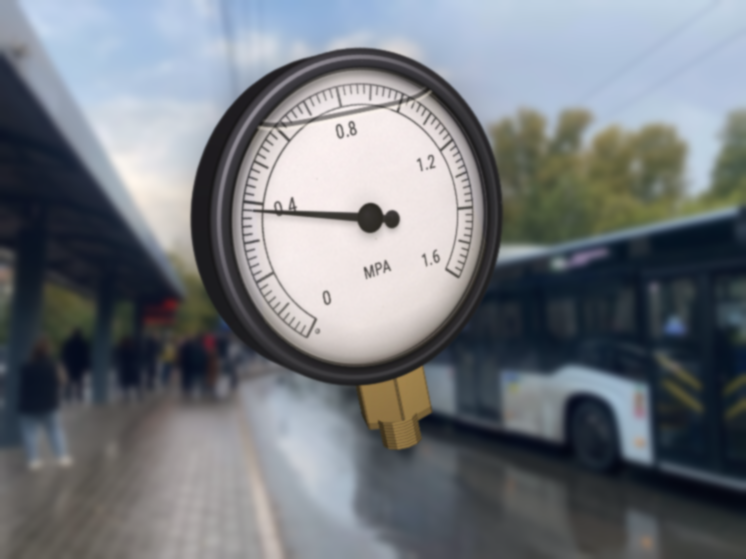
{"value": 0.38, "unit": "MPa"}
